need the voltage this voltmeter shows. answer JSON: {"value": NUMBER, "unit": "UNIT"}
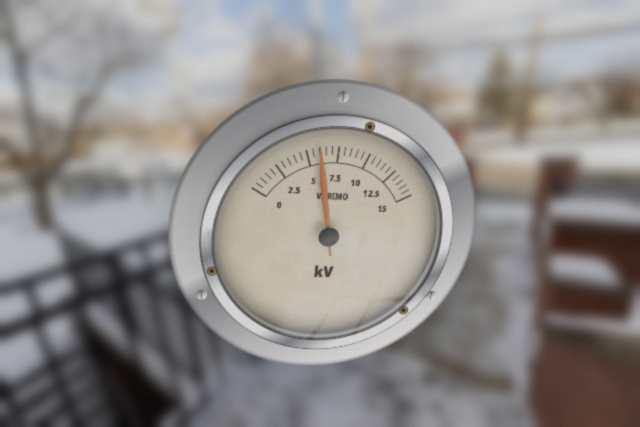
{"value": 6, "unit": "kV"}
